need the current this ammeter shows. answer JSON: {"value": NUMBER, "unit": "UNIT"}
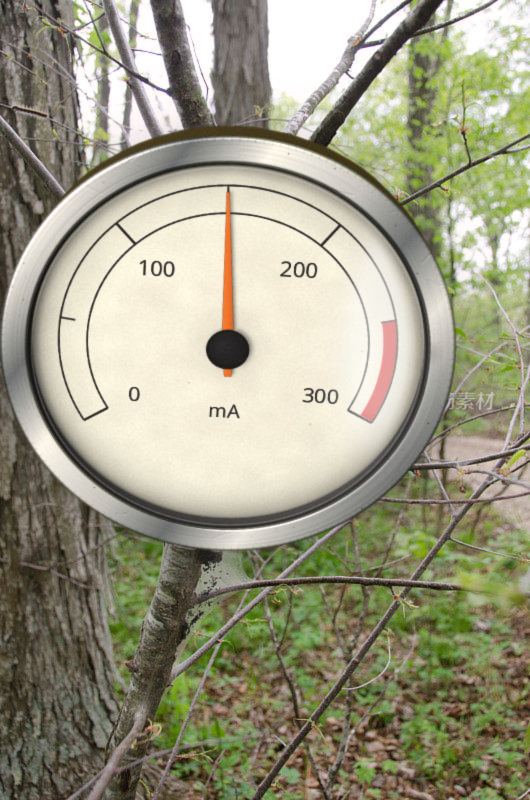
{"value": 150, "unit": "mA"}
